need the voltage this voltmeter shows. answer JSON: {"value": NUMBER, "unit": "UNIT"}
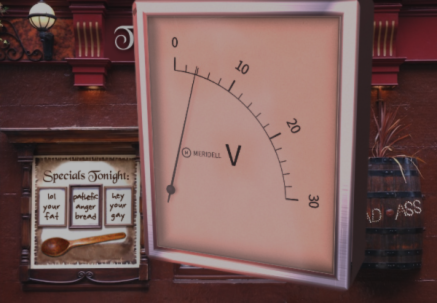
{"value": 4, "unit": "V"}
